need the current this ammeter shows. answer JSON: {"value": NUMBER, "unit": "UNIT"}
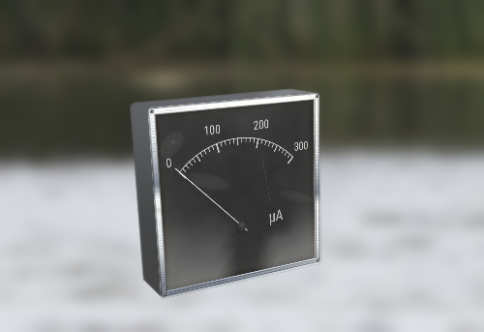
{"value": 0, "unit": "µA"}
